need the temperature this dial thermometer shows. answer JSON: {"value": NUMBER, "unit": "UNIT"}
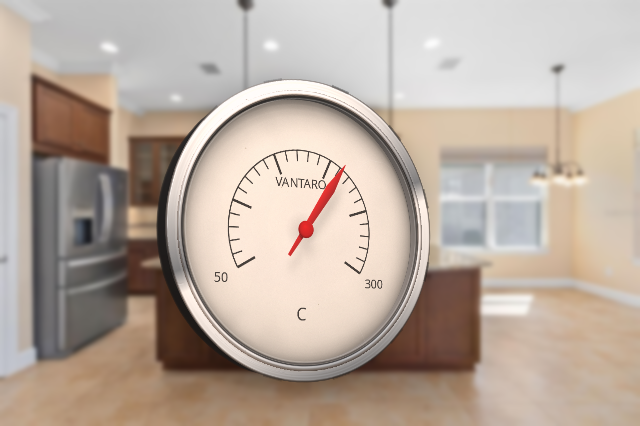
{"value": 210, "unit": "°C"}
